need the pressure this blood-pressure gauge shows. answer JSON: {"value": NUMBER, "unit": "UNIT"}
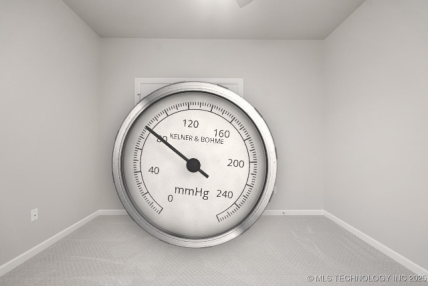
{"value": 80, "unit": "mmHg"}
